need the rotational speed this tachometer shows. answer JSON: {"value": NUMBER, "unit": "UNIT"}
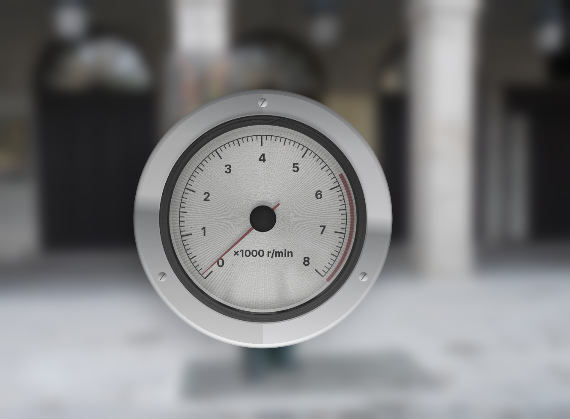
{"value": 100, "unit": "rpm"}
